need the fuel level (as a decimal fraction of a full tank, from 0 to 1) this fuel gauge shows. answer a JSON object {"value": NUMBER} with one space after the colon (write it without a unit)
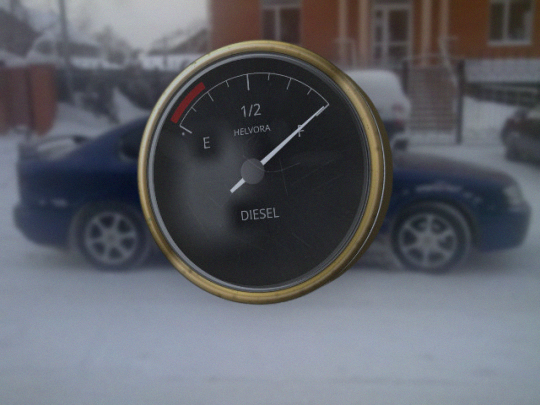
{"value": 1}
